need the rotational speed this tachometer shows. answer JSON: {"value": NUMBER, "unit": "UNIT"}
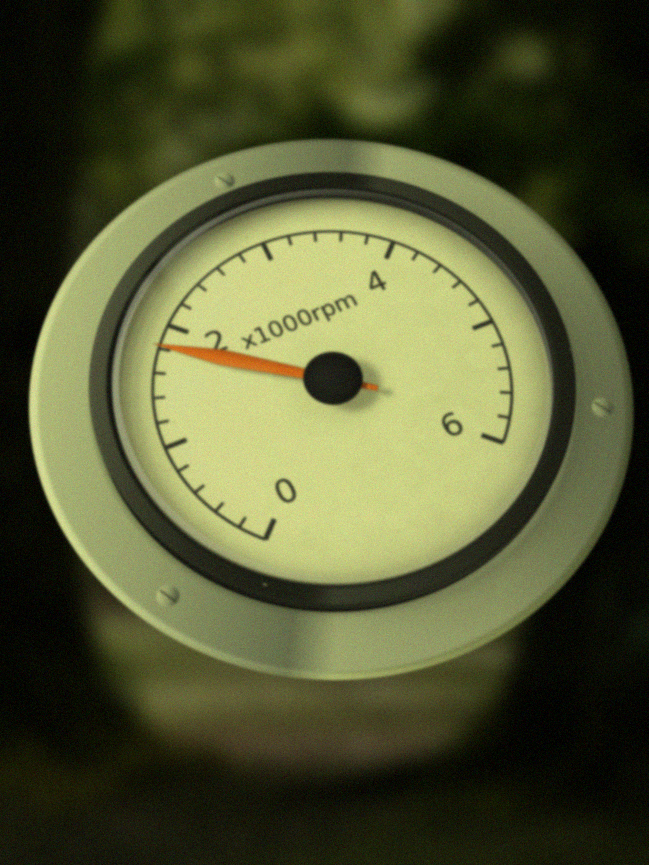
{"value": 1800, "unit": "rpm"}
